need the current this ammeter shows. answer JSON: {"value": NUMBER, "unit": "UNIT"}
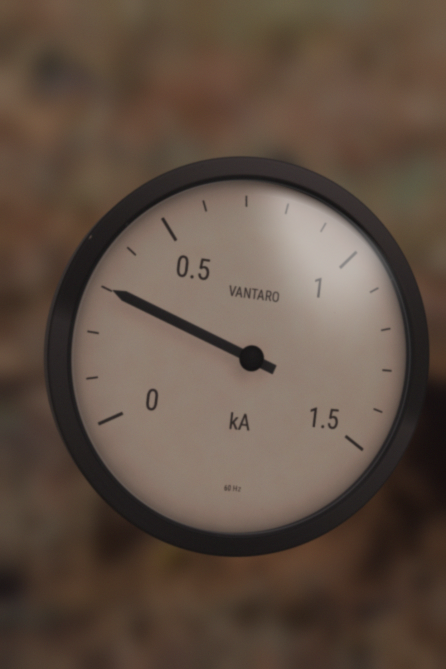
{"value": 0.3, "unit": "kA"}
